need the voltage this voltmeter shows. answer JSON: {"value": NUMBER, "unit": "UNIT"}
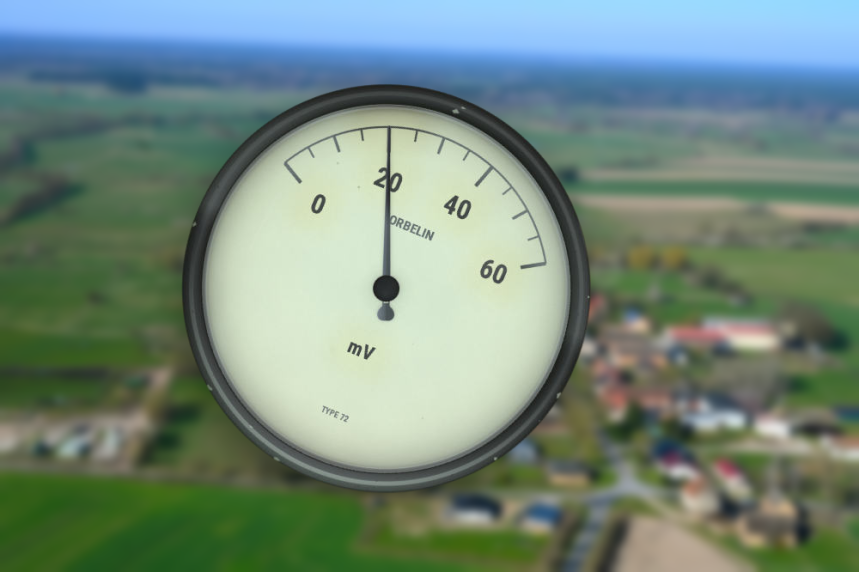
{"value": 20, "unit": "mV"}
